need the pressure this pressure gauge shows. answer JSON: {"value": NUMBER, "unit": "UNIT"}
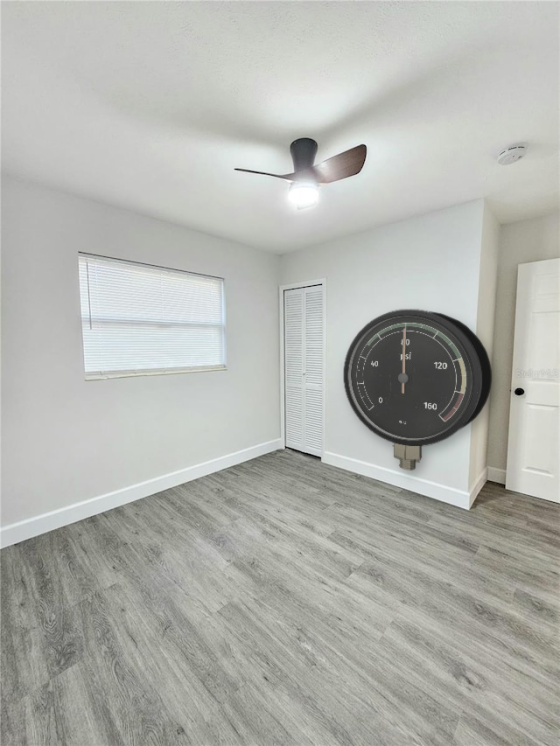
{"value": 80, "unit": "psi"}
